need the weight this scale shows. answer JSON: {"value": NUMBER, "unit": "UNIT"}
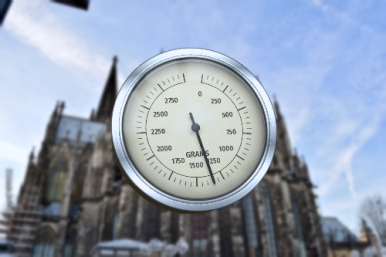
{"value": 1350, "unit": "g"}
